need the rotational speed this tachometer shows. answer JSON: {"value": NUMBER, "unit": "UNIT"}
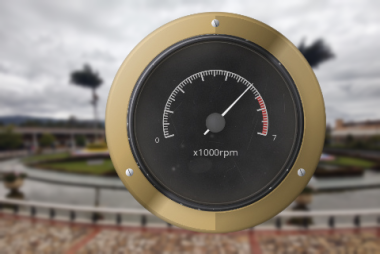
{"value": 5000, "unit": "rpm"}
